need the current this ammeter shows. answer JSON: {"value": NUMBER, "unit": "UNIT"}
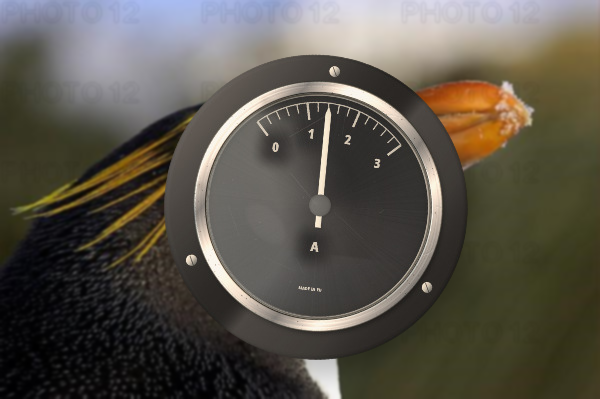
{"value": 1.4, "unit": "A"}
